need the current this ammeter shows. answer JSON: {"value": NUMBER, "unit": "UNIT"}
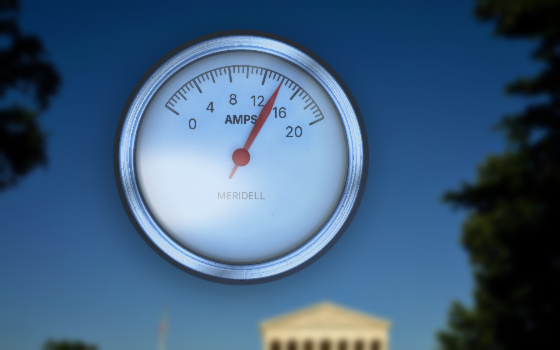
{"value": 14, "unit": "A"}
